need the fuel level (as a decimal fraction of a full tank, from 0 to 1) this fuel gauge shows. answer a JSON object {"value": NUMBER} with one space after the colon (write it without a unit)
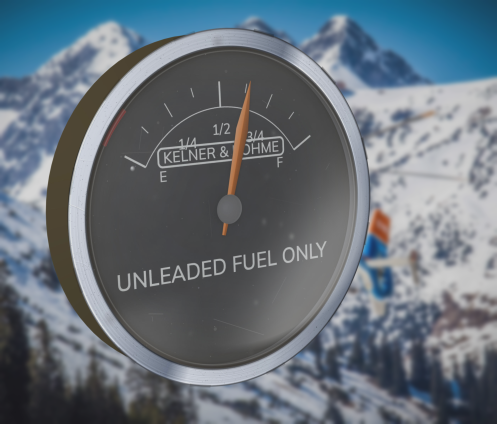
{"value": 0.625}
